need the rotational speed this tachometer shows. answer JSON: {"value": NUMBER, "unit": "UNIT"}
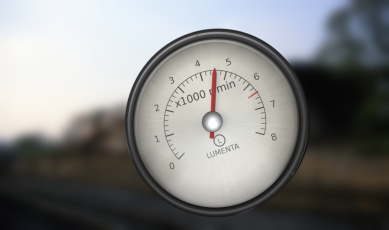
{"value": 4600, "unit": "rpm"}
